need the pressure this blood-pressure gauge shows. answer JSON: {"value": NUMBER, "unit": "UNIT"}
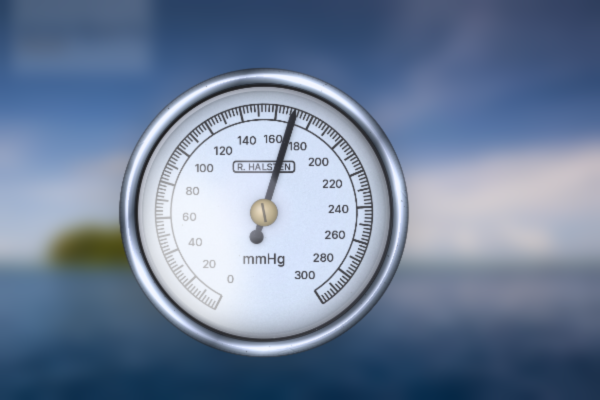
{"value": 170, "unit": "mmHg"}
